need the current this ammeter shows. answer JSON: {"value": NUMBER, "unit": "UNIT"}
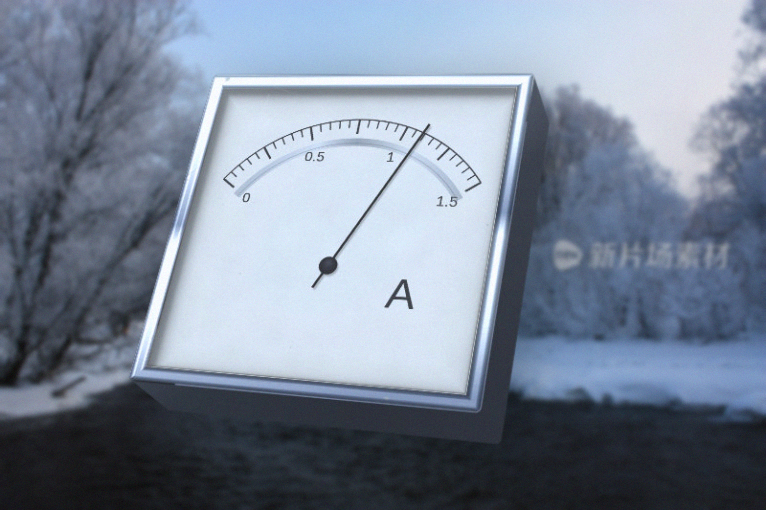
{"value": 1.1, "unit": "A"}
